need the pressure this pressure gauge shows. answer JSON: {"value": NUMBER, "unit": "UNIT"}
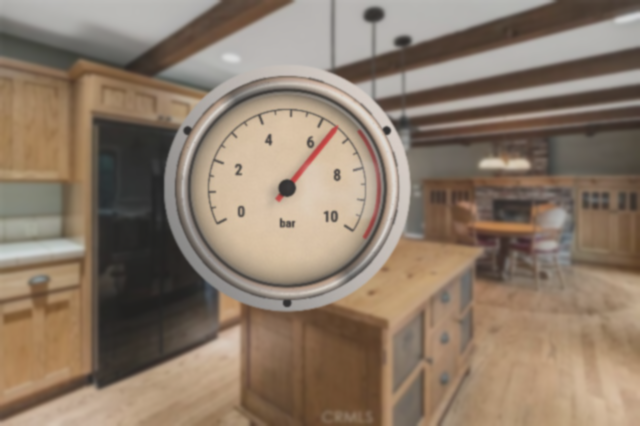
{"value": 6.5, "unit": "bar"}
